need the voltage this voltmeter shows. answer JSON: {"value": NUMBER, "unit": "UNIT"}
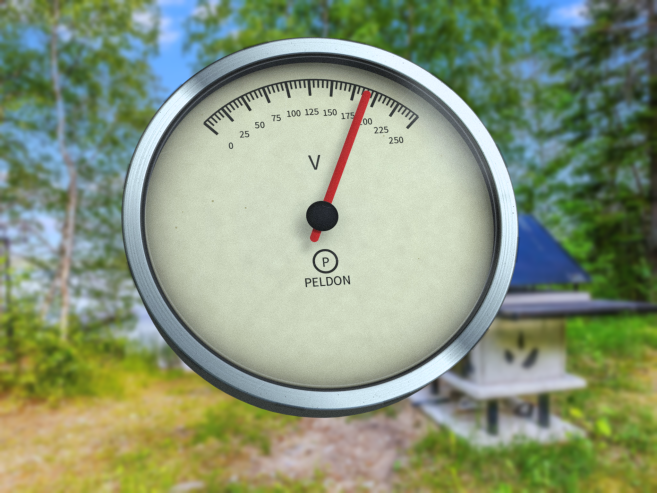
{"value": 190, "unit": "V"}
